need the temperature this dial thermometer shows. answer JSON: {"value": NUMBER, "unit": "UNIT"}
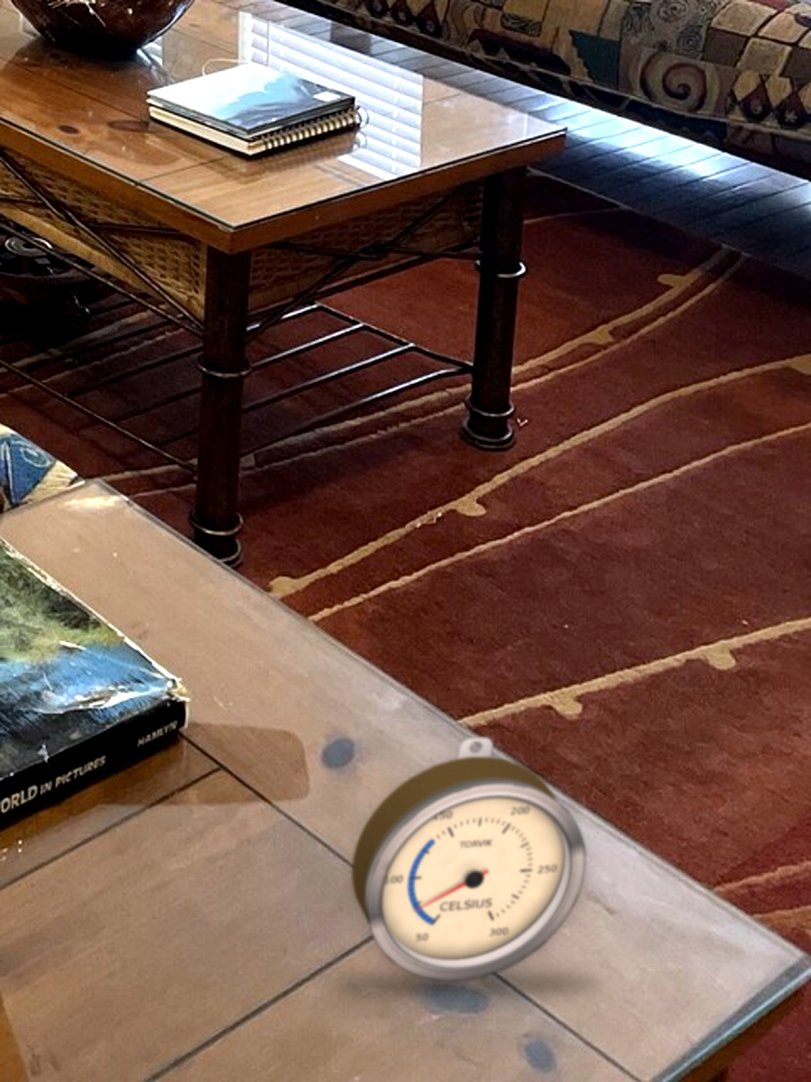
{"value": 75, "unit": "°C"}
